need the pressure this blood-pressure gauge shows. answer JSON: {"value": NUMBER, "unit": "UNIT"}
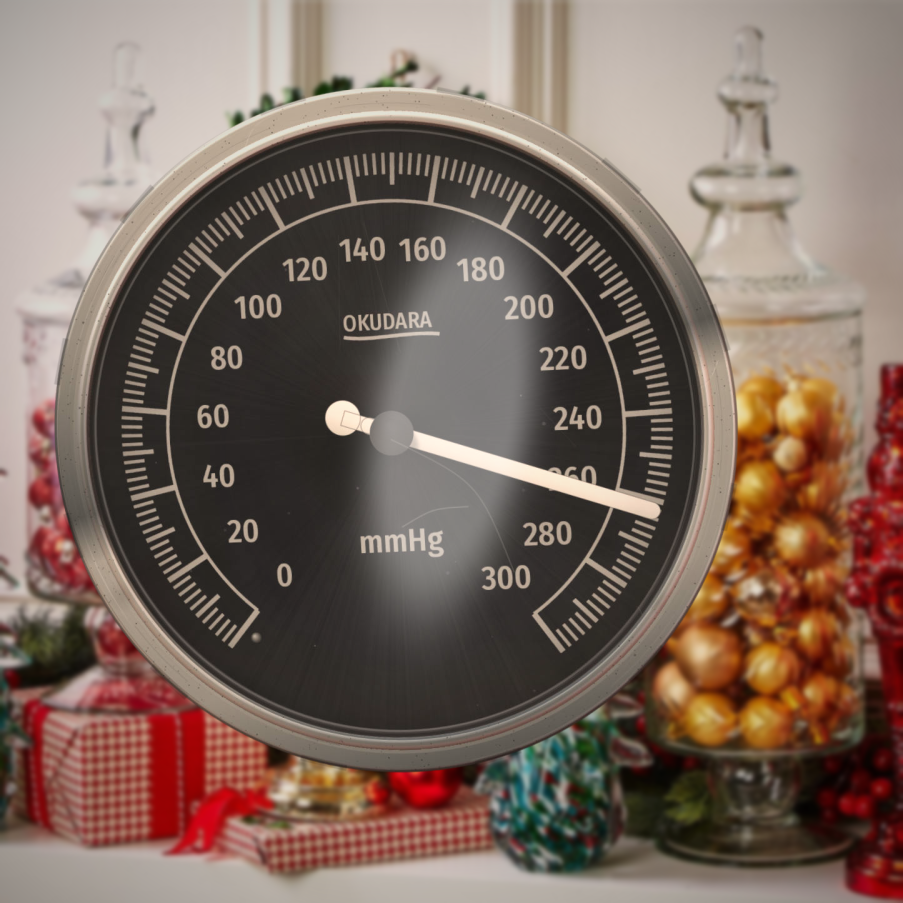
{"value": 262, "unit": "mmHg"}
